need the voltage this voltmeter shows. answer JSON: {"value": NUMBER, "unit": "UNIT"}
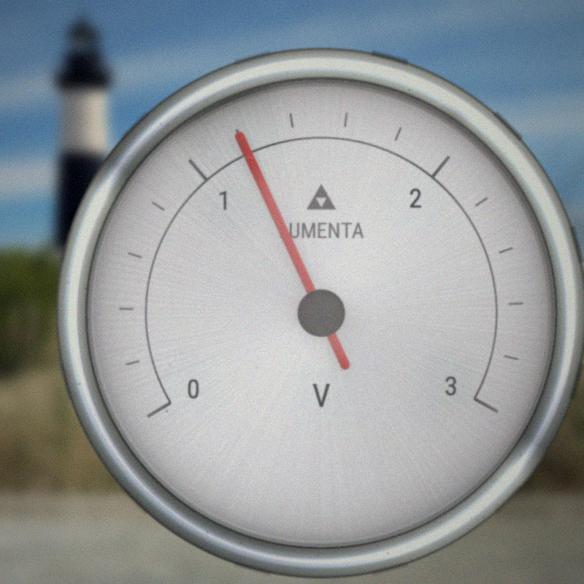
{"value": 1.2, "unit": "V"}
